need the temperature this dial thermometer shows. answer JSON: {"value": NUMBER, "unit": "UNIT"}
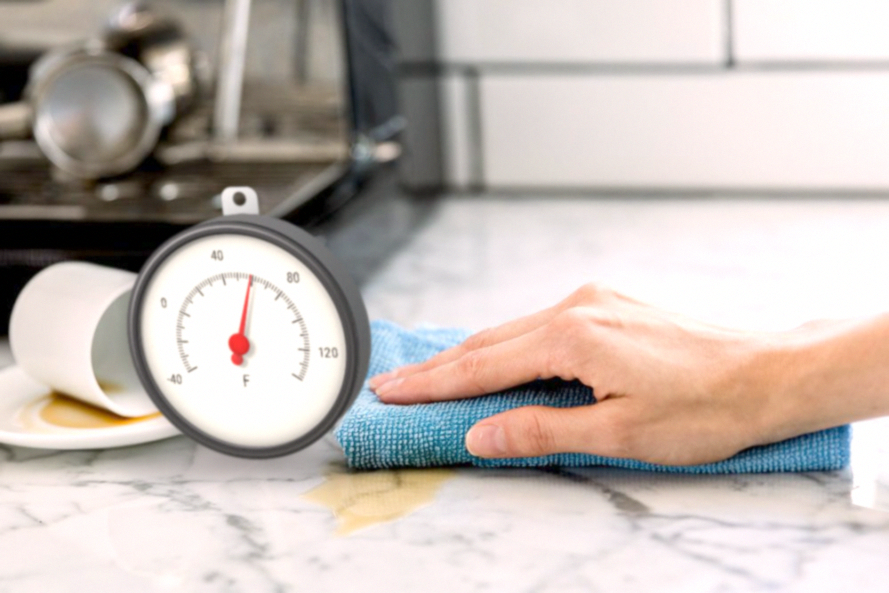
{"value": 60, "unit": "°F"}
